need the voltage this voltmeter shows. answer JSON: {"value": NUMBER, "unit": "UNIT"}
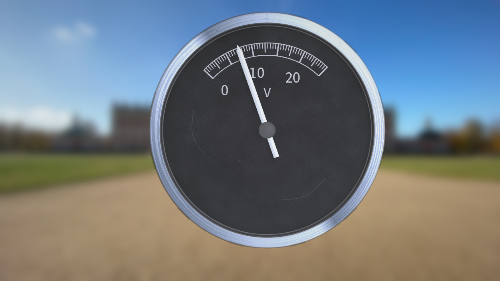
{"value": 7.5, "unit": "V"}
